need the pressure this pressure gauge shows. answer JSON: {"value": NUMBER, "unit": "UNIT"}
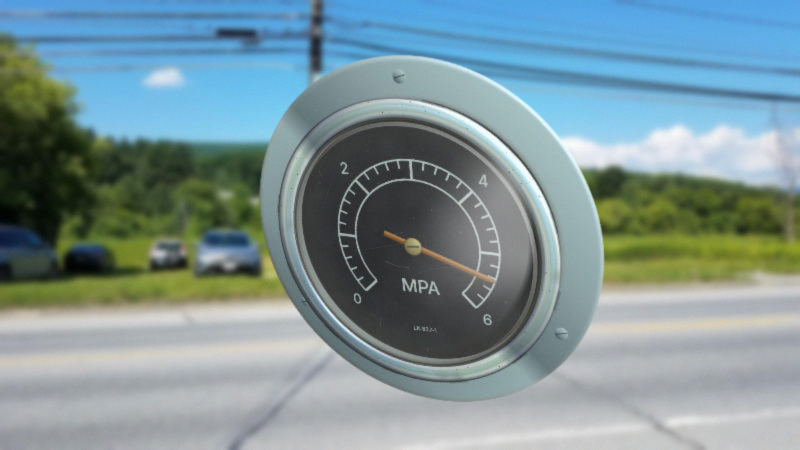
{"value": 5.4, "unit": "MPa"}
